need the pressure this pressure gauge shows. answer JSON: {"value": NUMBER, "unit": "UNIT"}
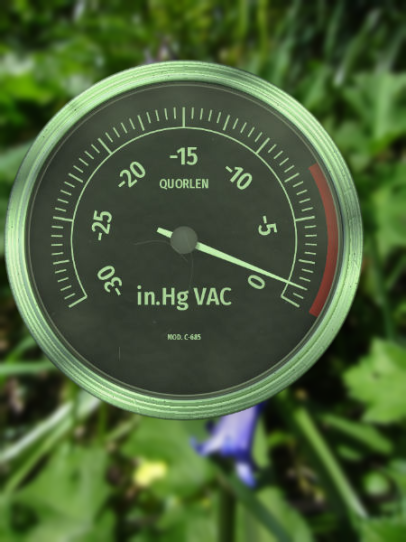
{"value": -1, "unit": "inHg"}
